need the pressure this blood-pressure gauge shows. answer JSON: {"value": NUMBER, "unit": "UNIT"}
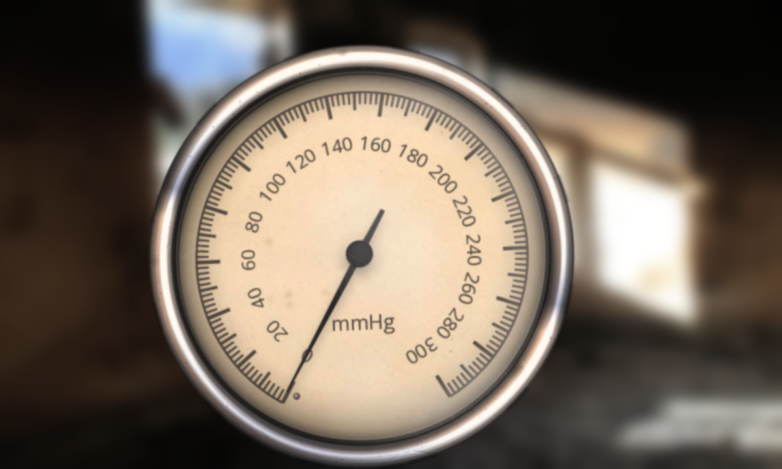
{"value": 0, "unit": "mmHg"}
